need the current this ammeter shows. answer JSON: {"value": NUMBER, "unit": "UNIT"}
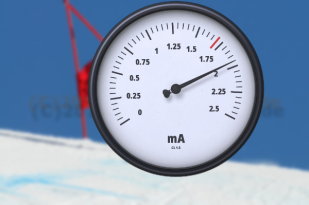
{"value": 1.95, "unit": "mA"}
